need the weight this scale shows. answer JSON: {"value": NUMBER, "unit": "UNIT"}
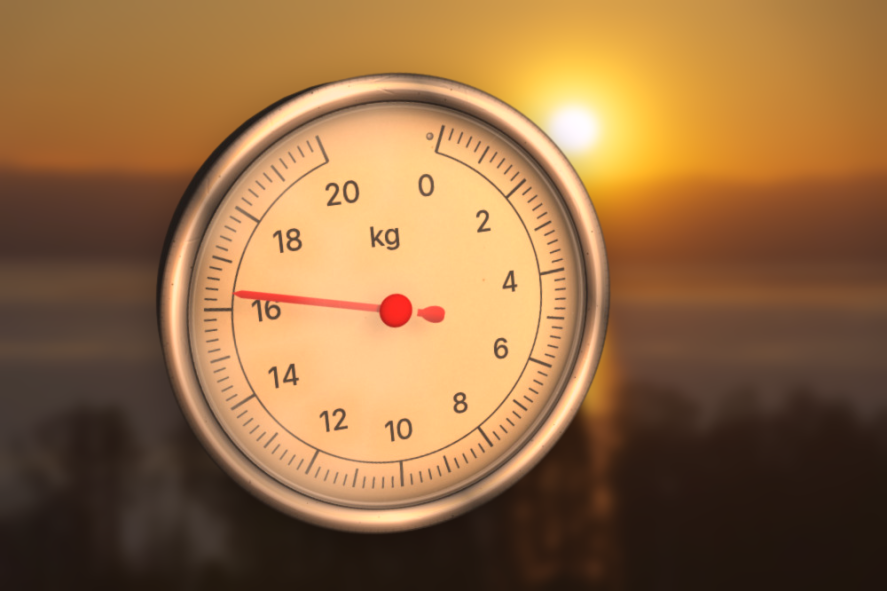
{"value": 16.4, "unit": "kg"}
